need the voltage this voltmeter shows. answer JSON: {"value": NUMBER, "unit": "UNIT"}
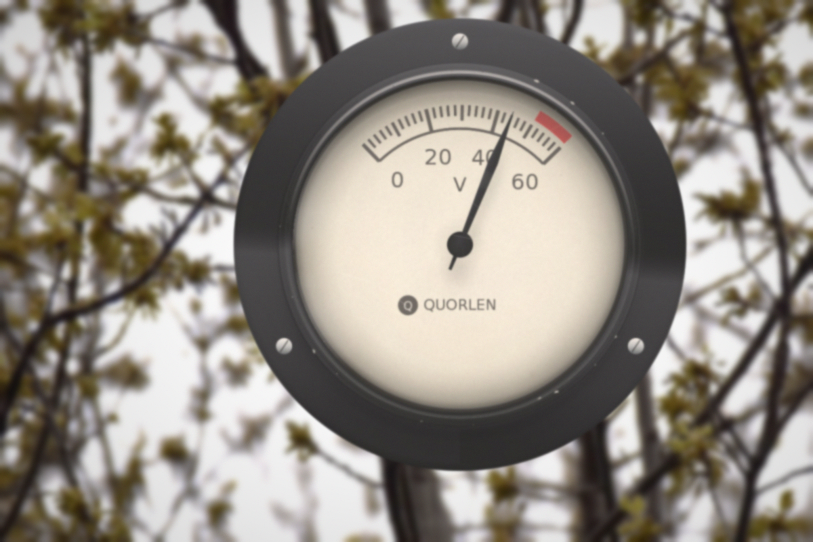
{"value": 44, "unit": "V"}
